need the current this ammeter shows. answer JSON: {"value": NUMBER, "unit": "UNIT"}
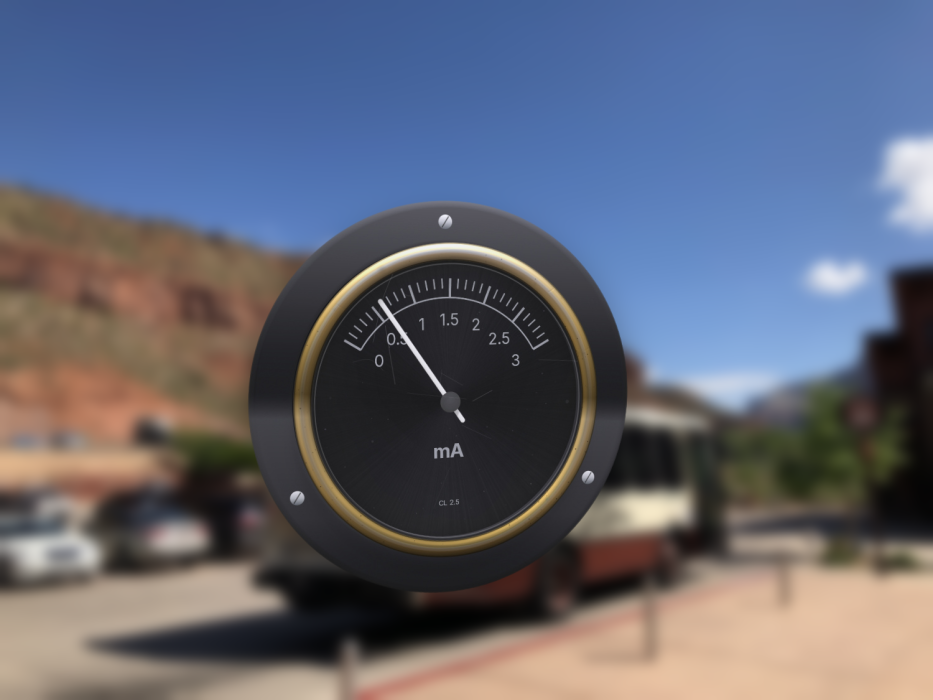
{"value": 0.6, "unit": "mA"}
